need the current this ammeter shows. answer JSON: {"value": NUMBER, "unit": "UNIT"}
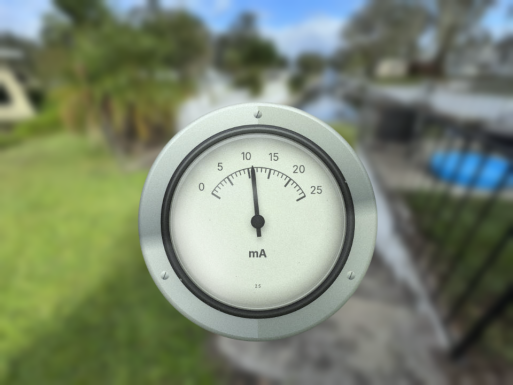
{"value": 11, "unit": "mA"}
